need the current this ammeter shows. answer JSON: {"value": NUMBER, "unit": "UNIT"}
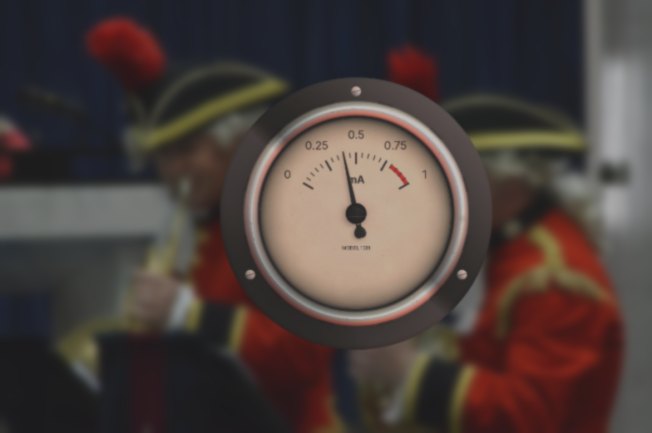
{"value": 0.4, "unit": "mA"}
